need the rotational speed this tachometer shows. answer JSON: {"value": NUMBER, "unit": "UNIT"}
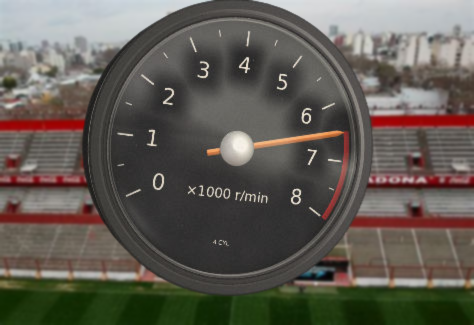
{"value": 6500, "unit": "rpm"}
